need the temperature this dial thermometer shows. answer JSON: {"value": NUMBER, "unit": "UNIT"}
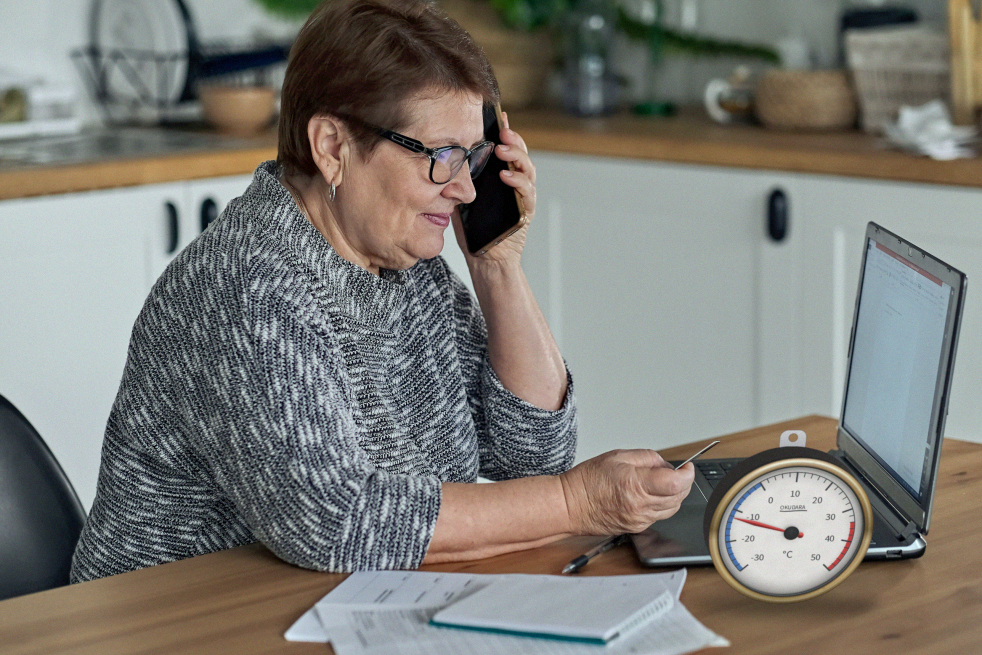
{"value": -12, "unit": "°C"}
